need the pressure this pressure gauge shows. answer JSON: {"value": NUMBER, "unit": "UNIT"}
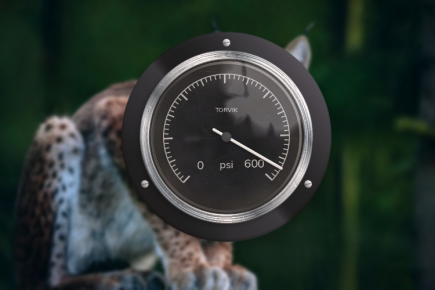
{"value": 570, "unit": "psi"}
